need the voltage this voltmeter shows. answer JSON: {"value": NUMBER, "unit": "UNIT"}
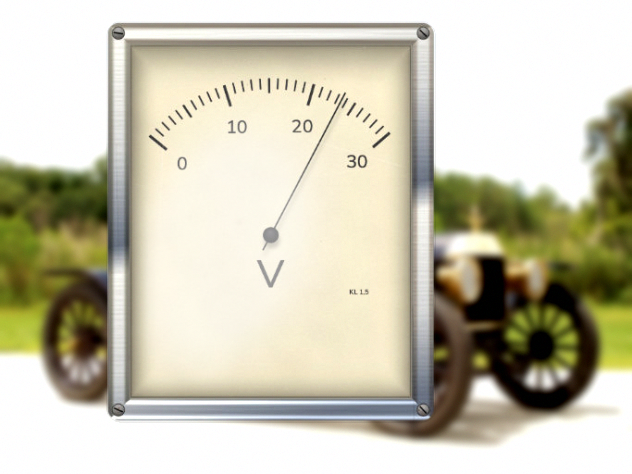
{"value": 23.5, "unit": "V"}
